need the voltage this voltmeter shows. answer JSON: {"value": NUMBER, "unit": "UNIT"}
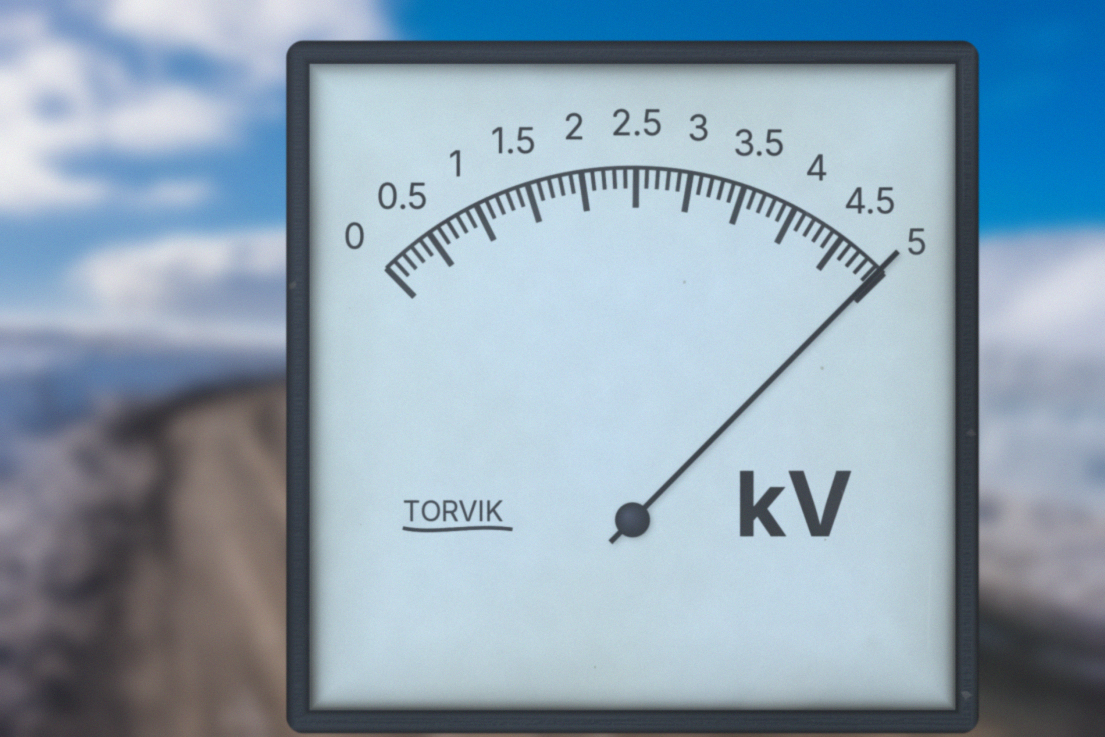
{"value": 4.95, "unit": "kV"}
